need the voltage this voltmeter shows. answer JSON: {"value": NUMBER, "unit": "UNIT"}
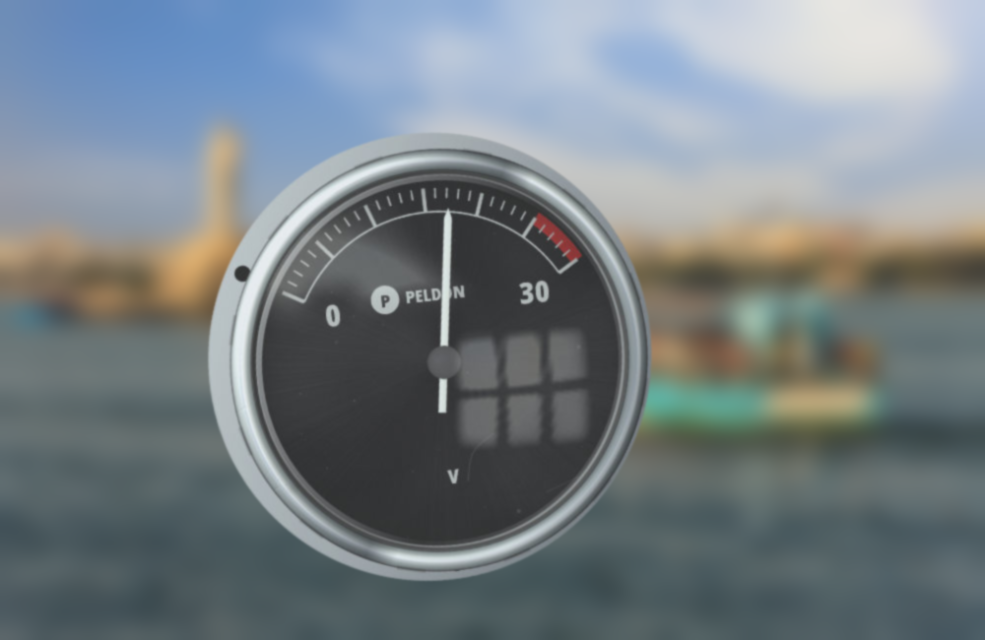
{"value": 17, "unit": "V"}
